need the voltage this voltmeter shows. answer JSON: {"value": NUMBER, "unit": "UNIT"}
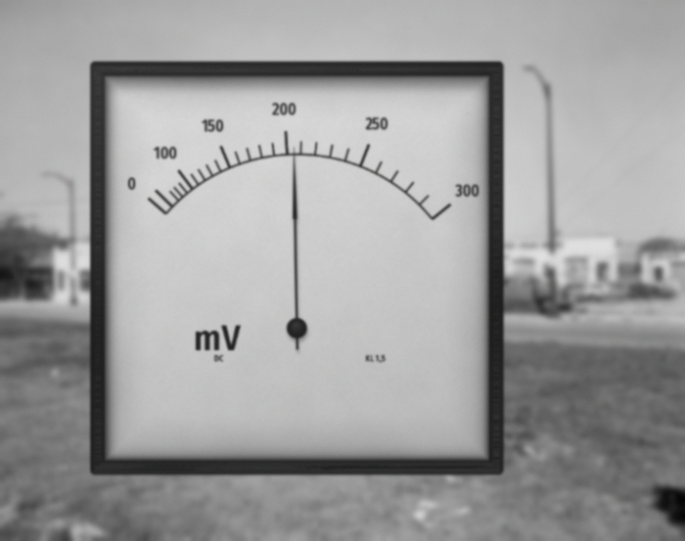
{"value": 205, "unit": "mV"}
